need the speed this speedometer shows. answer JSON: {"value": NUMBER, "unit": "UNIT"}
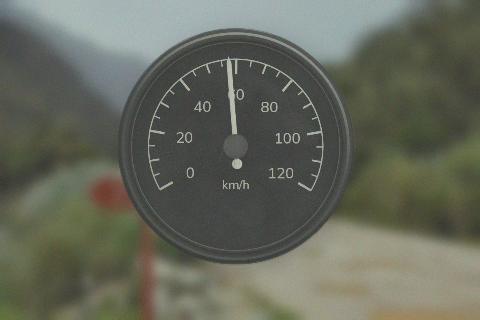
{"value": 57.5, "unit": "km/h"}
